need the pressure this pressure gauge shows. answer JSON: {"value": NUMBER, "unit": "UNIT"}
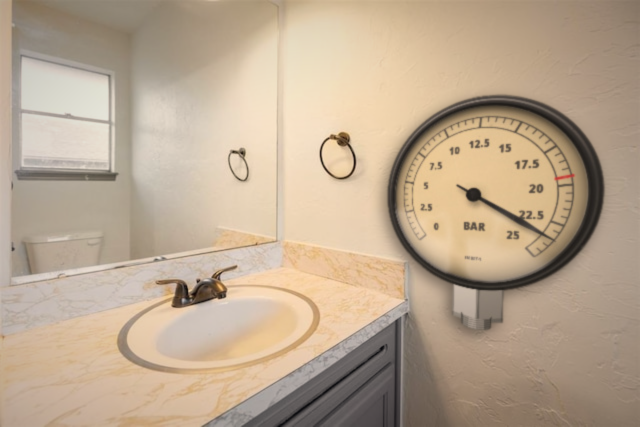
{"value": 23.5, "unit": "bar"}
